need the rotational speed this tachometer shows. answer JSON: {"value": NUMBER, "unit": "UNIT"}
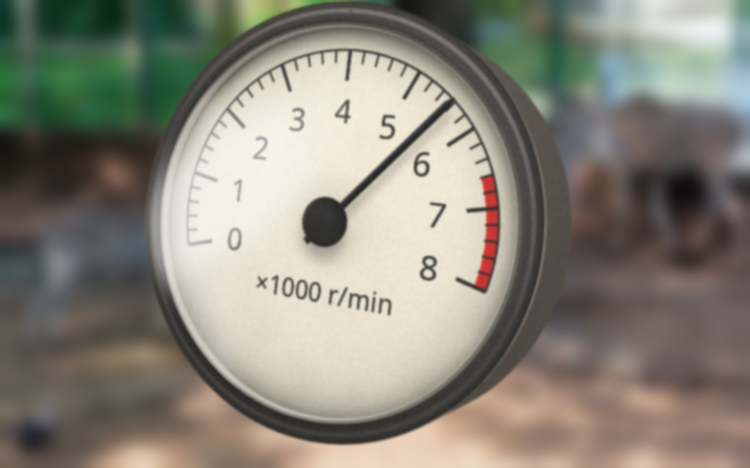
{"value": 5600, "unit": "rpm"}
